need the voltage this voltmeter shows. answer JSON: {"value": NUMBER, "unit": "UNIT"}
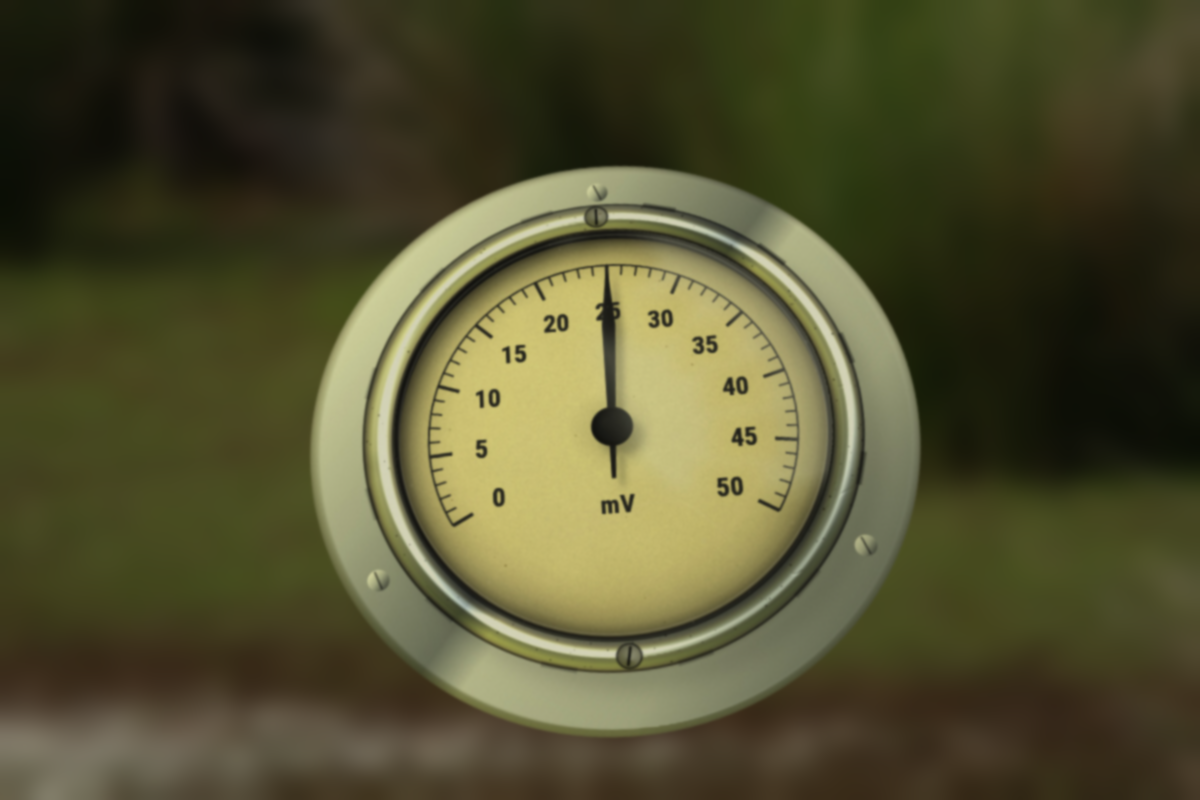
{"value": 25, "unit": "mV"}
